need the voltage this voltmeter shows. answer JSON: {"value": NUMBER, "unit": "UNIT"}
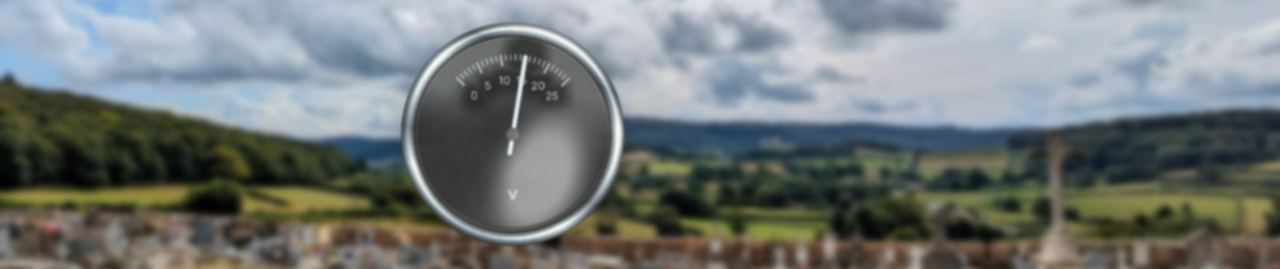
{"value": 15, "unit": "V"}
